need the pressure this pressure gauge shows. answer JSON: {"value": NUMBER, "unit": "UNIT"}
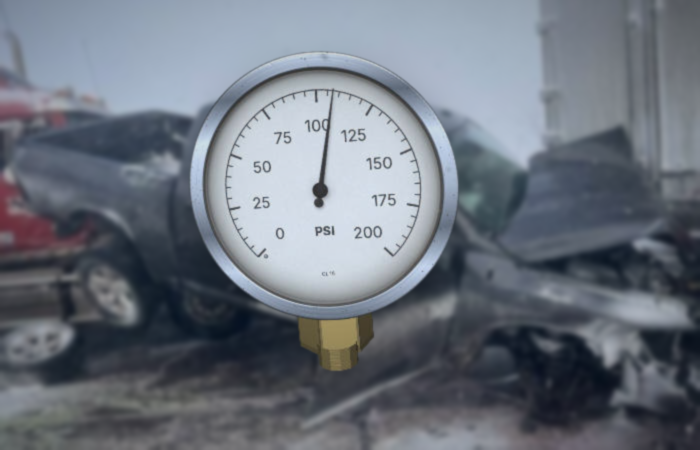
{"value": 107.5, "unit": "psi"}
